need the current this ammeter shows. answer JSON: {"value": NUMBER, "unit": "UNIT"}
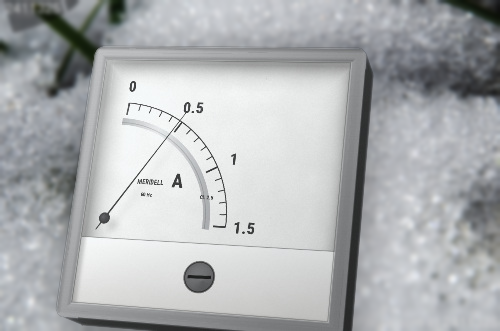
{"value": 0.5, "unit": "A"}
